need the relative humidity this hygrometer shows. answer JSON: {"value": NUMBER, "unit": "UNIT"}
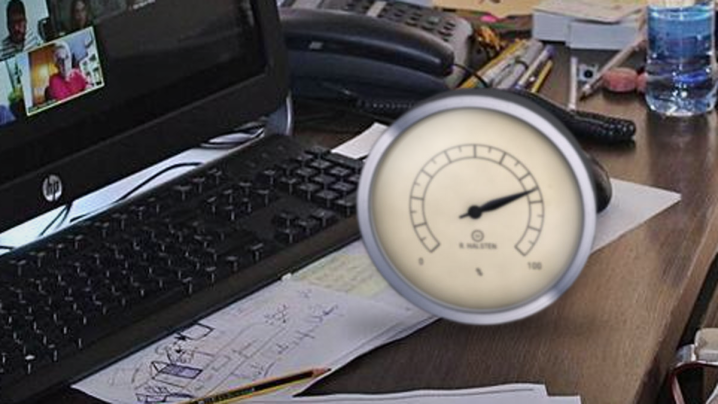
{"value": 75, "unit": "%"}
